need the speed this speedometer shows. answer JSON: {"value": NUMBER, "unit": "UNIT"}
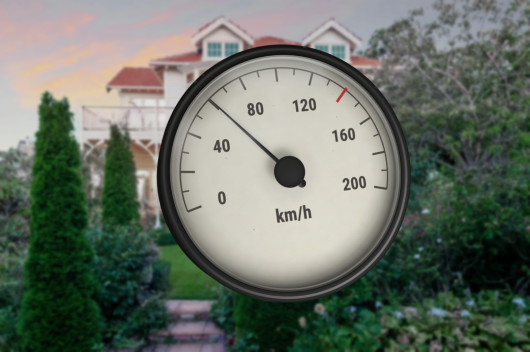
{"value": 60, "unit": "km/h"}
